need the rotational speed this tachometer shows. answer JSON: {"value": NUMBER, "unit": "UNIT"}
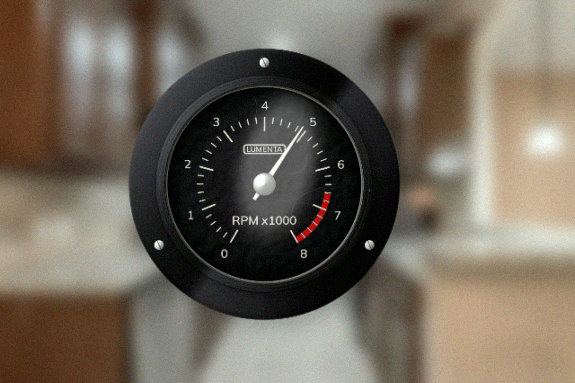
{"value": 4900, "unit": "rpm"}
